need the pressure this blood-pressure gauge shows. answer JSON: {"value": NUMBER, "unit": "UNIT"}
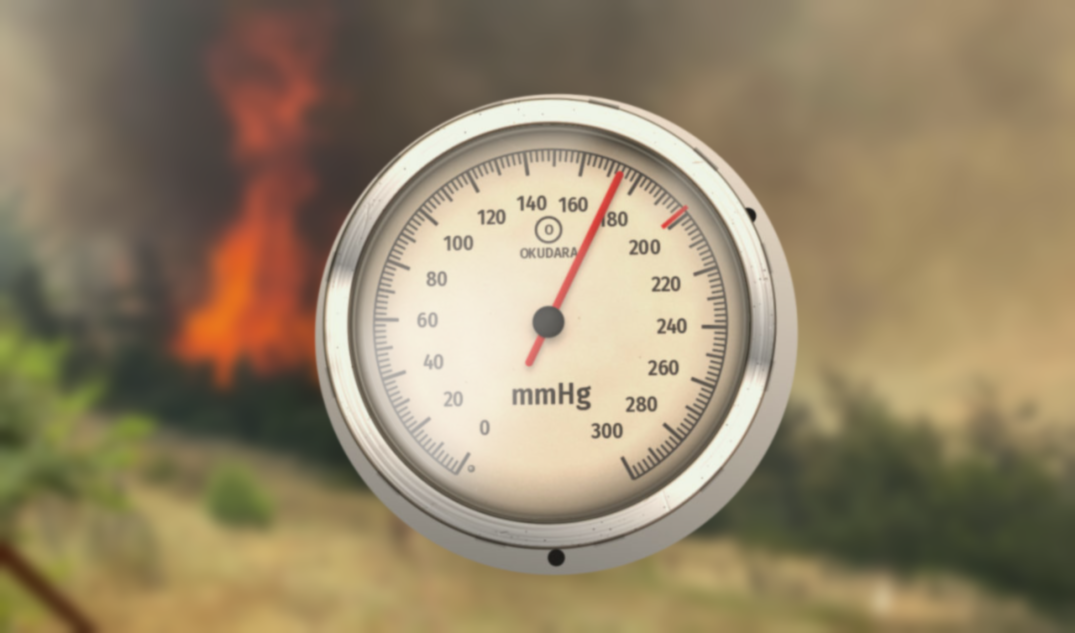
{"value": 174, "unit": "mmHg"}
